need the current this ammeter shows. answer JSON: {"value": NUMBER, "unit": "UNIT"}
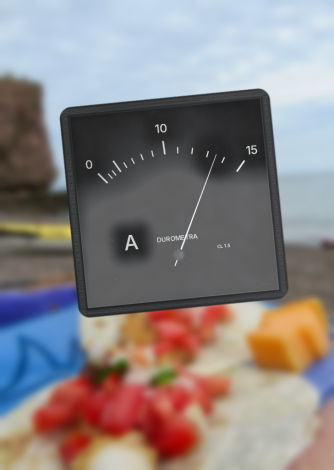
{"value": 13.5, "unit": "A"}
